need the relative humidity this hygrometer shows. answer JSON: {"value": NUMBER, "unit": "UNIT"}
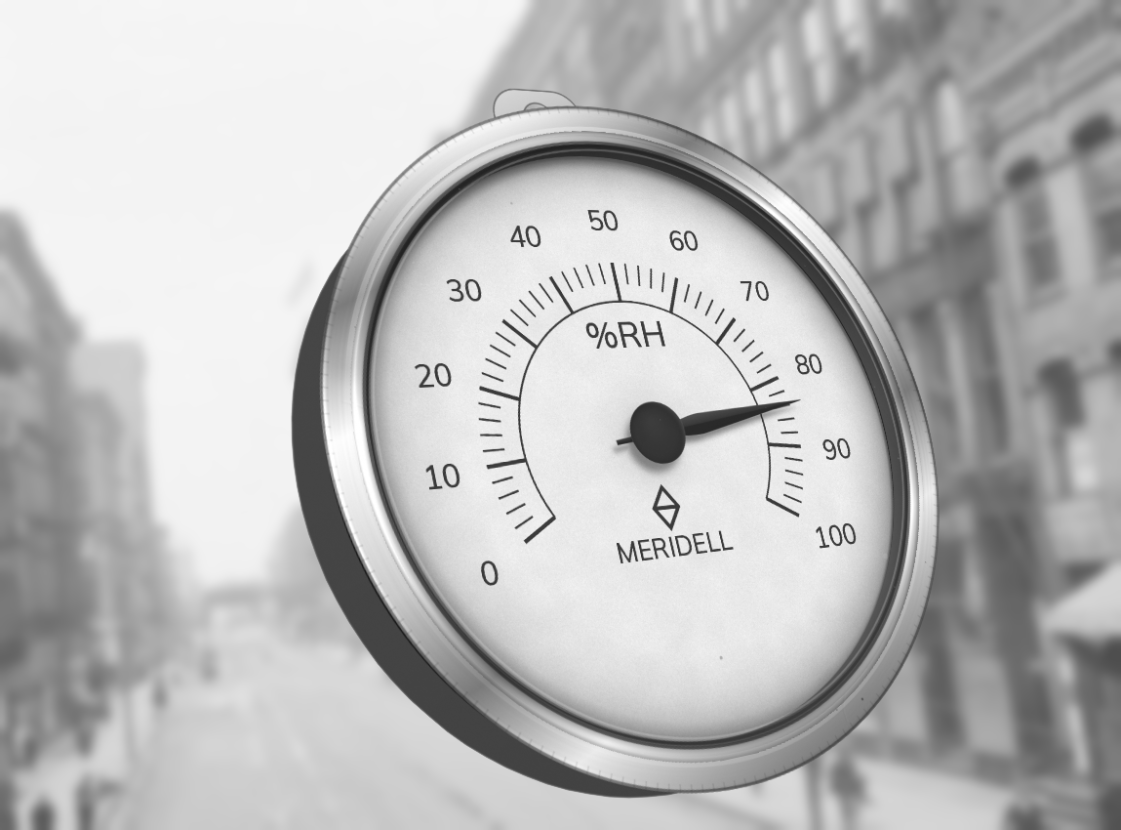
{"value": 84, "unit": "%"}
